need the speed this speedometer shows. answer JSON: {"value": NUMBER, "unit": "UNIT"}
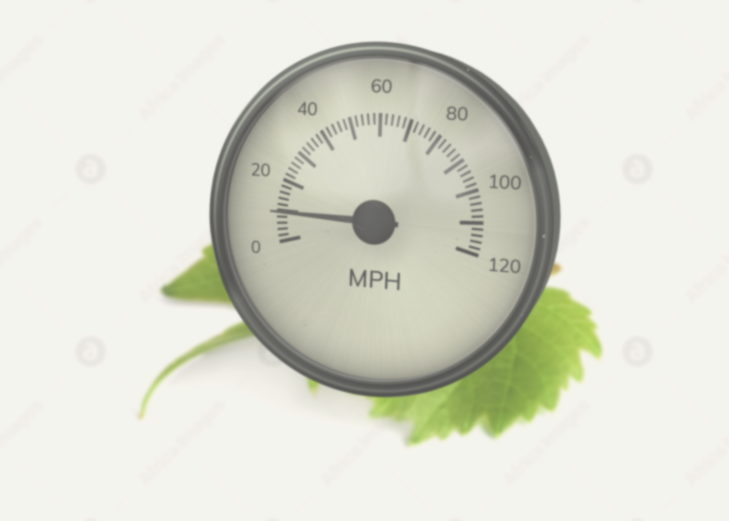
{"value": 10, "unit": "mph"}
